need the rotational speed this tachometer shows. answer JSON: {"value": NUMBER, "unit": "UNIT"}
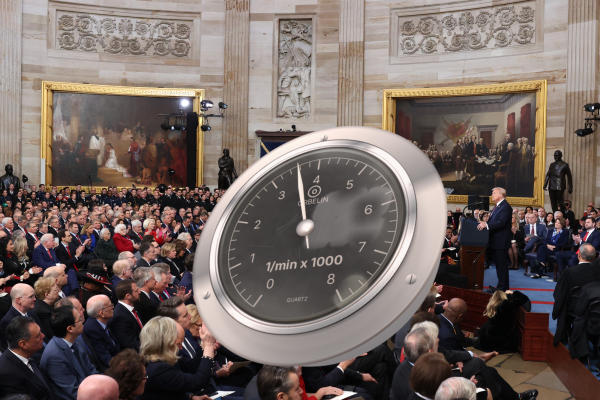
{"value": 3600, "unit": "rpm"}
